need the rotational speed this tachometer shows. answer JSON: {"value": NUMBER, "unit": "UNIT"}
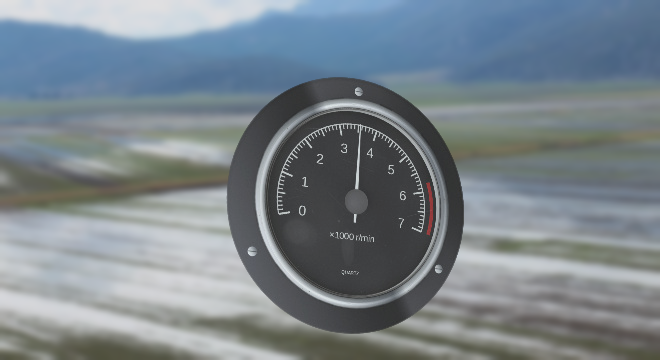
{"value": 3500, "unit": "rpm"}
